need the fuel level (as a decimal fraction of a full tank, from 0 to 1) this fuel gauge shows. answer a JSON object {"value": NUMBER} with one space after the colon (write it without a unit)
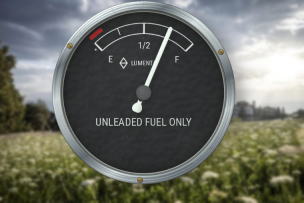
{"value": 0.75}
